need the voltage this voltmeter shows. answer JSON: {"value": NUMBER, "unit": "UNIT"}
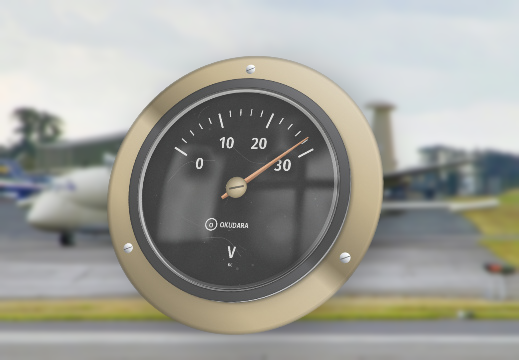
{"value": 28, "unit": "V"}
